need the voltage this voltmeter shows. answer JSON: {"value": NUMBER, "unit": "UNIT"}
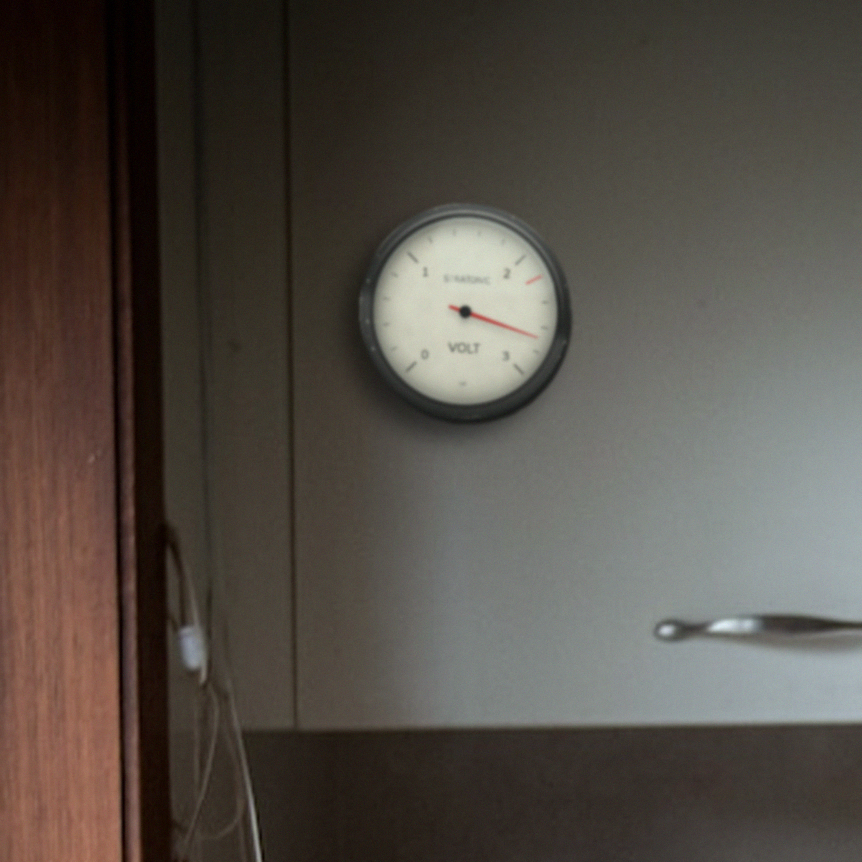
{"value": 2.7, "unit": "V"}
